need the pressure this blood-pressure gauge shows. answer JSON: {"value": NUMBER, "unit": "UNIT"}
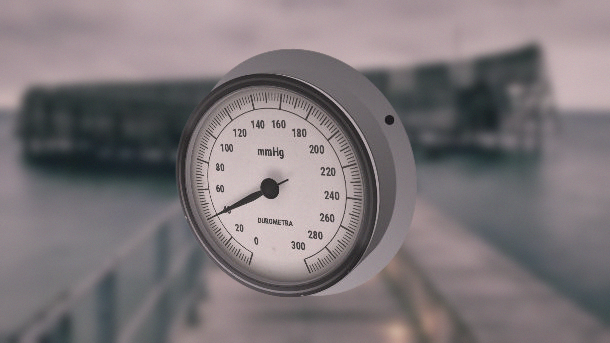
{"value": 40, "unit": "mmHg"}
